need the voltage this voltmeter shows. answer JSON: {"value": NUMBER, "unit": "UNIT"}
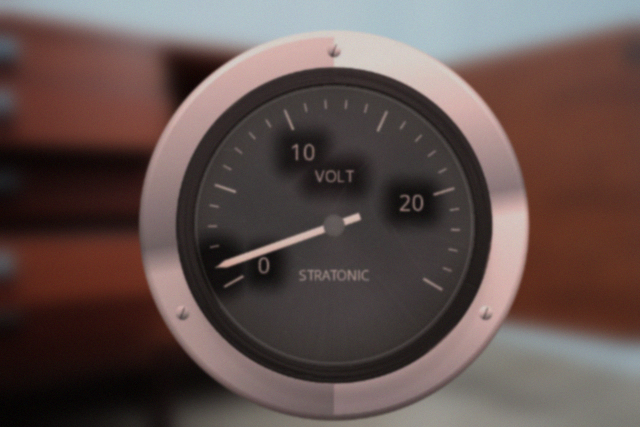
{"value": 1, "unit": "V"}
